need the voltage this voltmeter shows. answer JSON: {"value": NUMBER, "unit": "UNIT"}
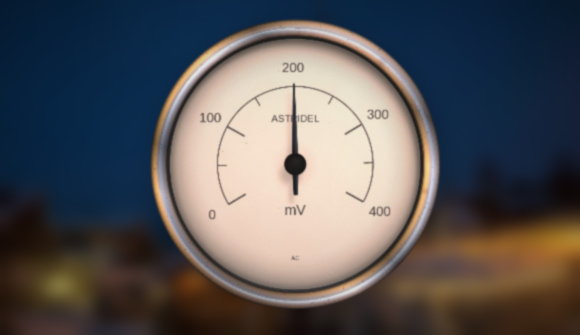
{"value": 200, "unit": "mV"}
